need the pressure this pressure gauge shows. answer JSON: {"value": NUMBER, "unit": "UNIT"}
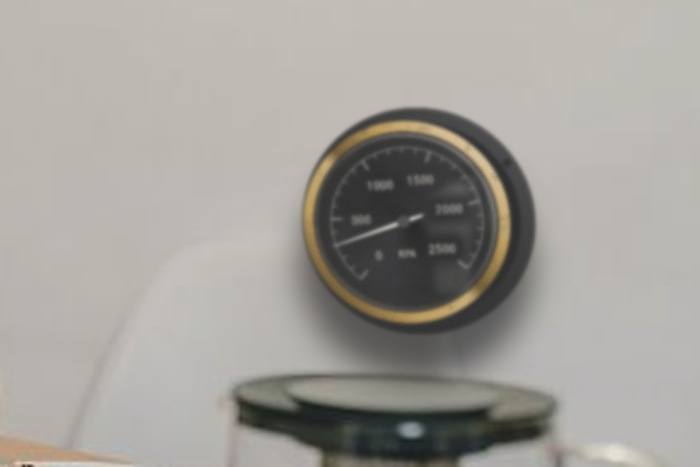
{"value": 300, "unit": "kPa"}
